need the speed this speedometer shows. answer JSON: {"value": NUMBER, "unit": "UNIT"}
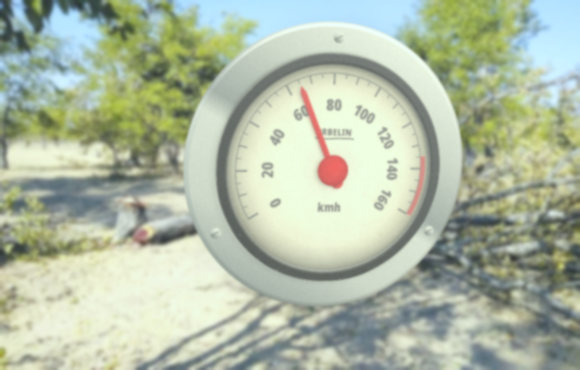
{"value": 65, "unit": "km/h"}
